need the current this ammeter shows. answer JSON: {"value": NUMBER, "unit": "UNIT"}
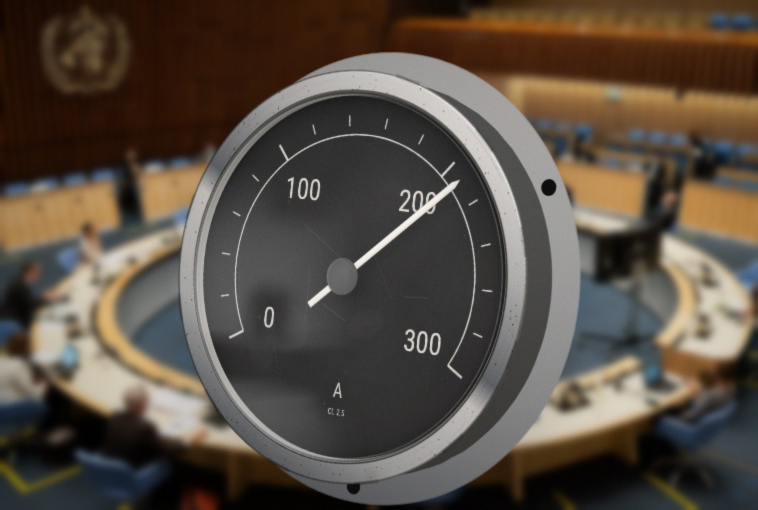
{"value": 210, "unit": "A"}
